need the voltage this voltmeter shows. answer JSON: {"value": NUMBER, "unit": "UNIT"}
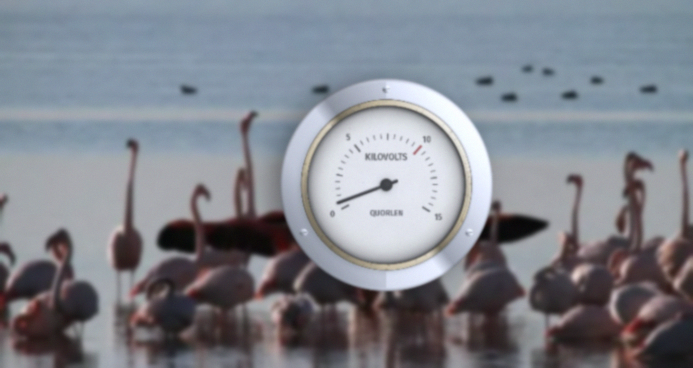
{"value": 0.5, "unit": "kV"}
